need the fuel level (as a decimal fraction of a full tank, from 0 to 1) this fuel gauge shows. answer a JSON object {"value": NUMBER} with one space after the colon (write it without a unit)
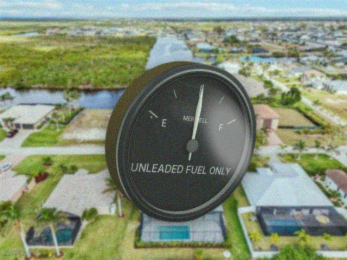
{"value": 0.5}
